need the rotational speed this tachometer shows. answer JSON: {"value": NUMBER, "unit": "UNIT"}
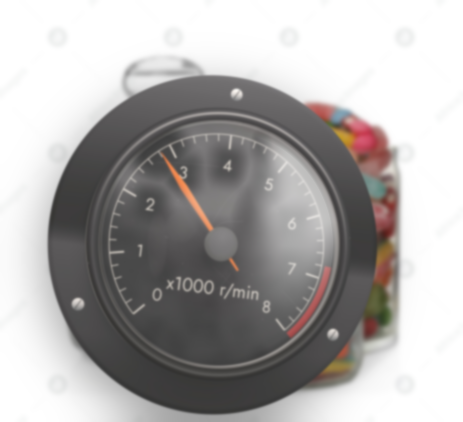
{"value": 2800, "unit": "rpm"}
